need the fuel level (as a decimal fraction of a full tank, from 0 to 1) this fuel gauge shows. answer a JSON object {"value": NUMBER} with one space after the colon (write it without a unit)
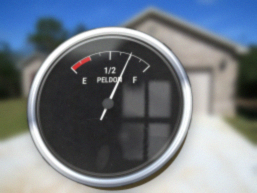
{"value": 0.75}
